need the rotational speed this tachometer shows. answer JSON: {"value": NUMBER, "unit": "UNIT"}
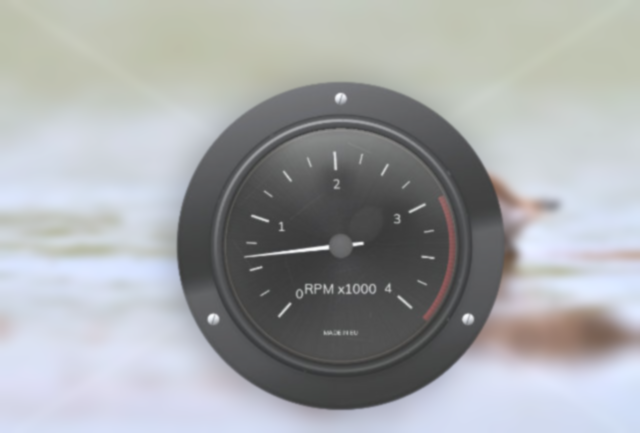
{"value": 625, "unit": "rpm"}
